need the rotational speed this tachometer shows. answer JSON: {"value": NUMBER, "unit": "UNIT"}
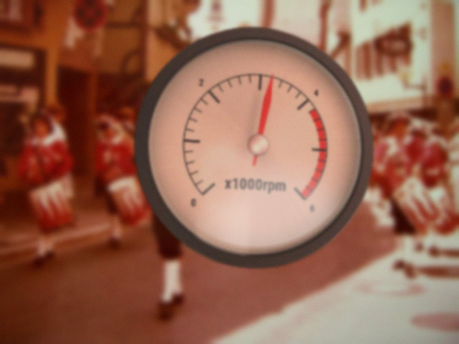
{"value": 3200, "unit": "rpm"}
